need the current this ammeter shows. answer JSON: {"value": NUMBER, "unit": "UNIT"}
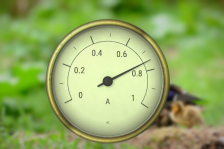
{"value": 0.75, "unit": "A"}
